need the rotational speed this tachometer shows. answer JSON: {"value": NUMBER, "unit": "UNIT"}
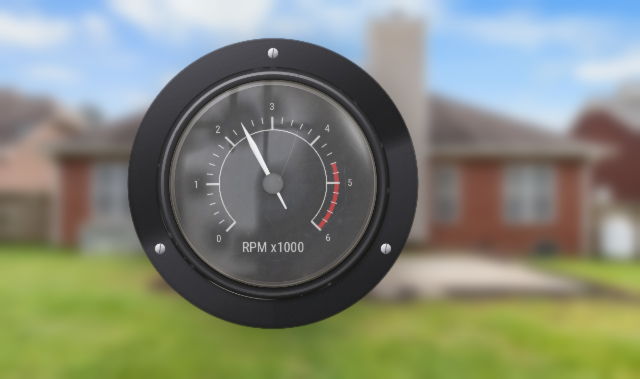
{"value": 2400, "unit": "rpm"}
